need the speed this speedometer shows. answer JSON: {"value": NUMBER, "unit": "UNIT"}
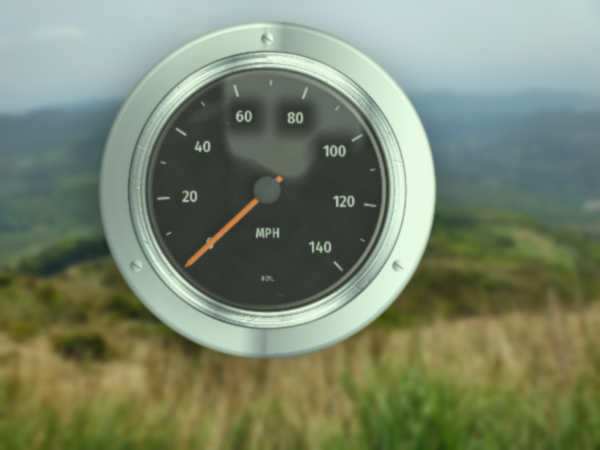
{"value": 0, "unit": "mph"}
